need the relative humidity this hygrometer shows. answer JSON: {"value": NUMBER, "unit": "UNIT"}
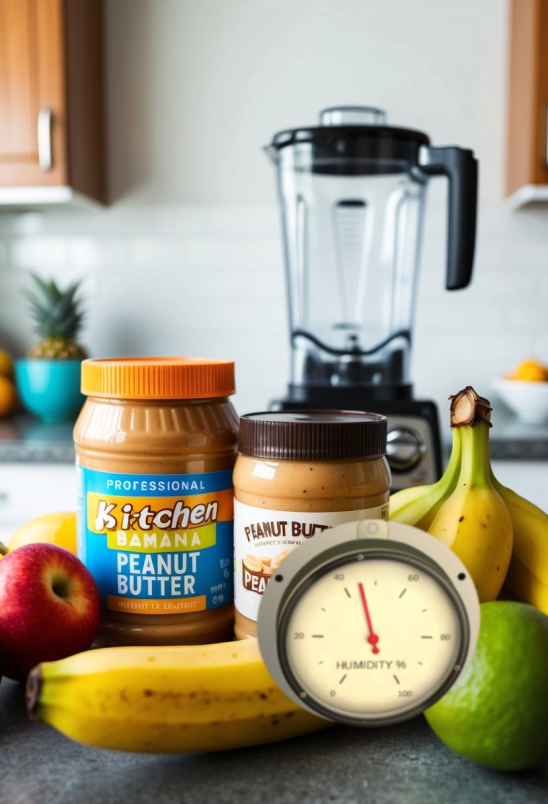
{"value": 45, "unit": "%"}
